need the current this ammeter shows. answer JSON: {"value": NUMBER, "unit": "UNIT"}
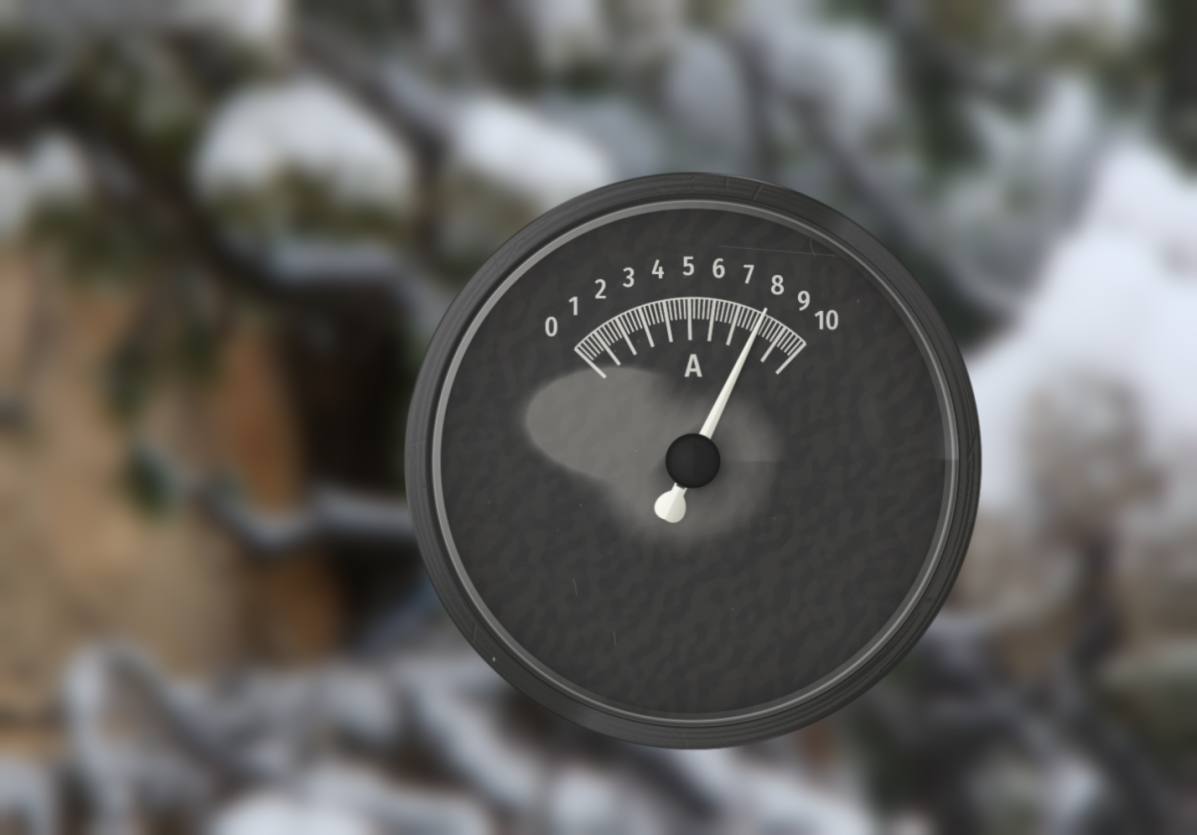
{"value": 8, "unit": "A"}
